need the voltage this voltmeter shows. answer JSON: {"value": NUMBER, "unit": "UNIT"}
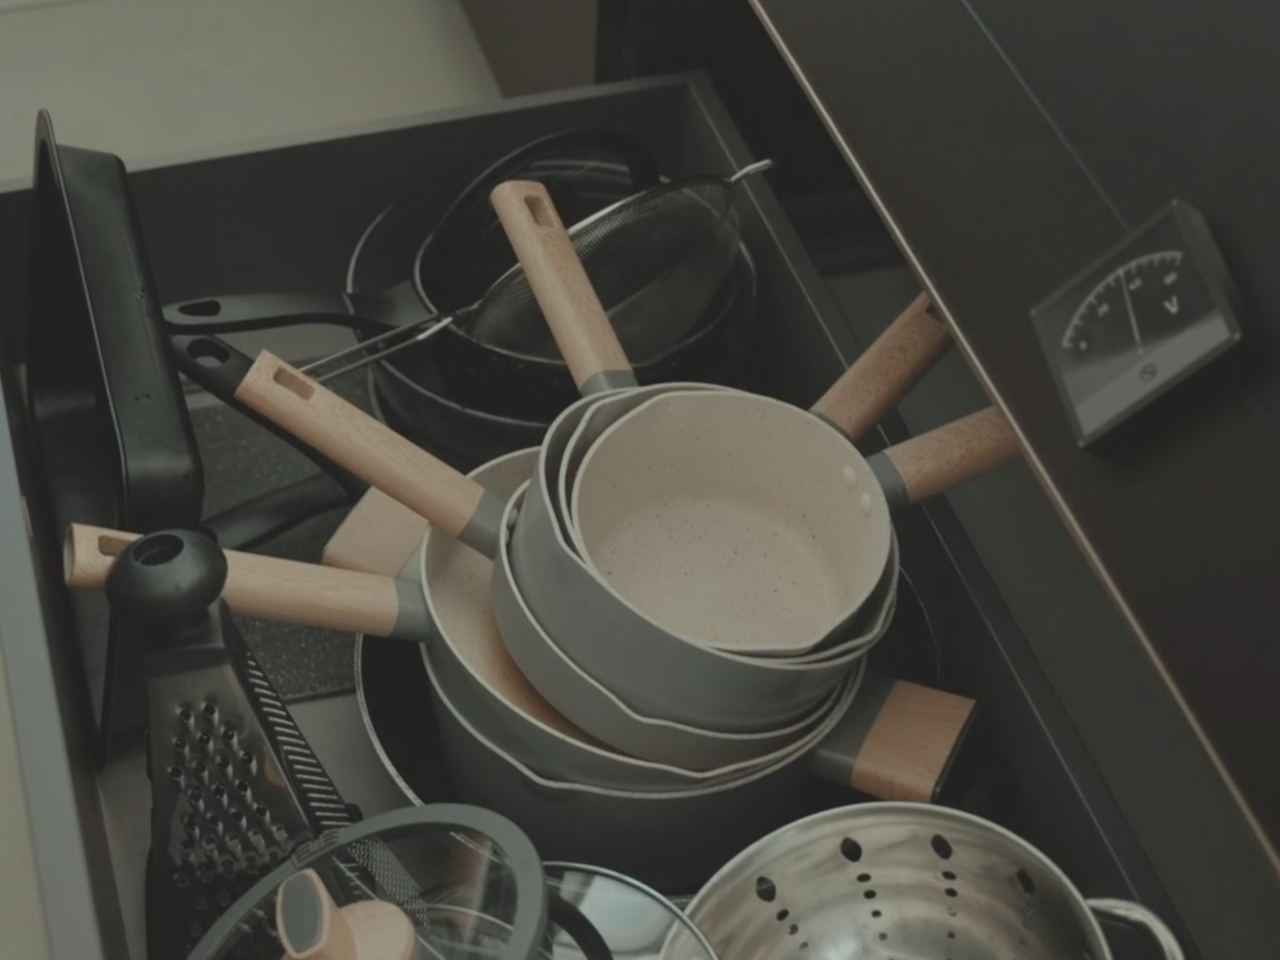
{"value": 35, "unit": "V"}
